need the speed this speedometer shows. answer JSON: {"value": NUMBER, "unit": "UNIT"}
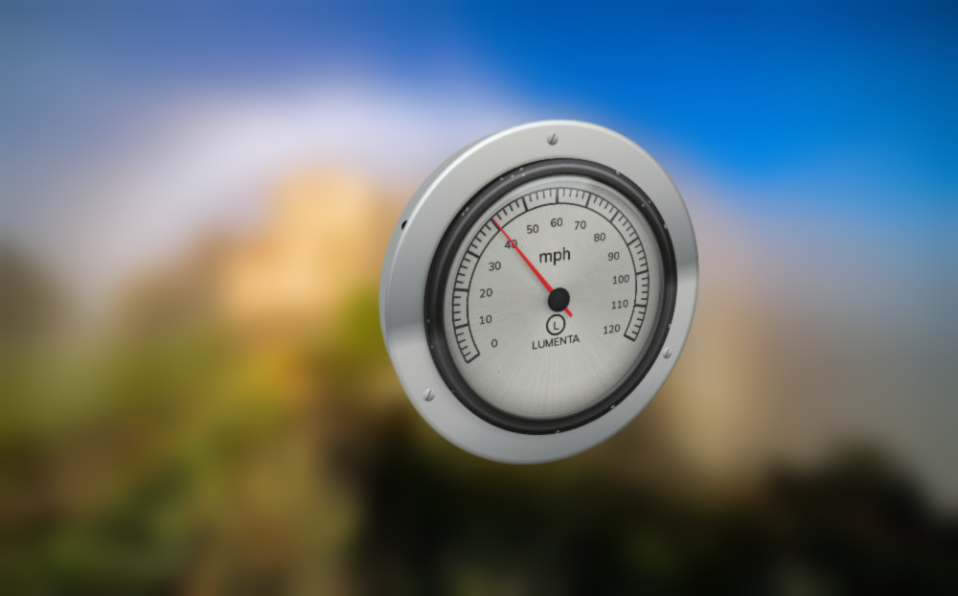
{"value": 40, "unit": "mph"}
